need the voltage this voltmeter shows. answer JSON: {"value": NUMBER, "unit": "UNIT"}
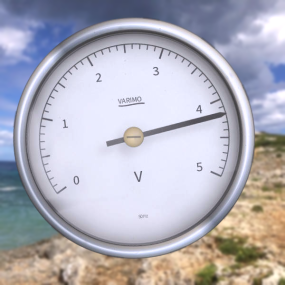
{"value": 4.2, "unit": "V"}
